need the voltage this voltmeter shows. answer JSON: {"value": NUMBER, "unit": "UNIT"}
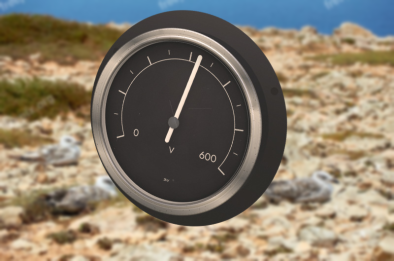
{"value": 325, "unit": "V"}
